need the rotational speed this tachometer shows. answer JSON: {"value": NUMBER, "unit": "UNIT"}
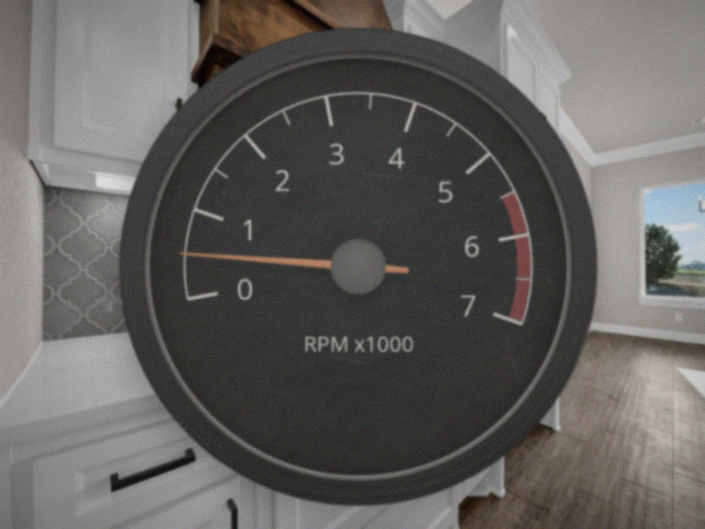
{"value": 500, "unit": "rpm"}
